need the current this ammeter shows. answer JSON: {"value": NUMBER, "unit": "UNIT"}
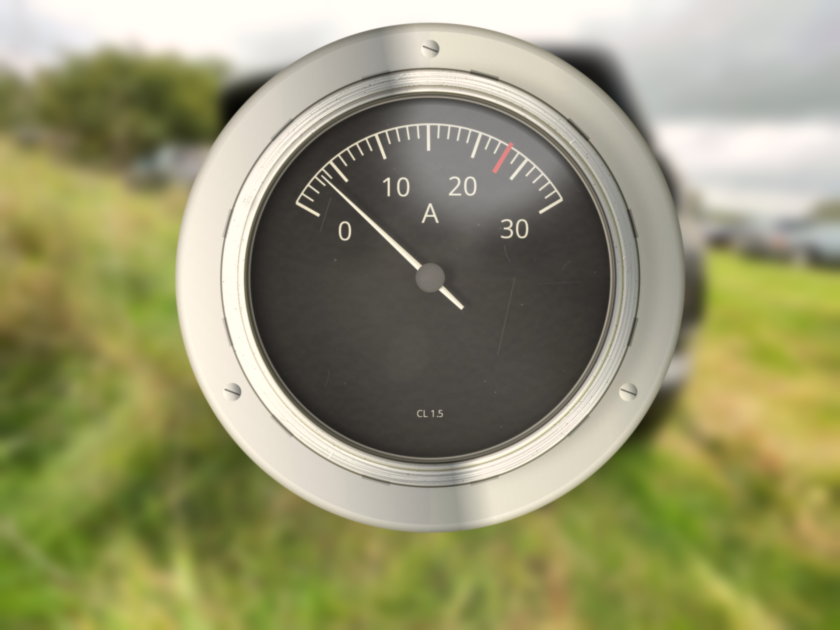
{"value": 3.5, "unit": "A"}
